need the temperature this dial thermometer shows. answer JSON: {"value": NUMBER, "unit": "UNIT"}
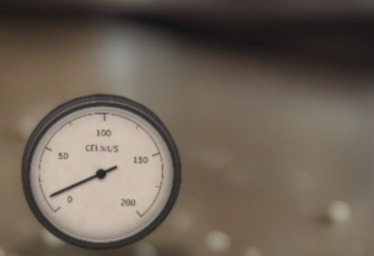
{"value": 12.5, "unit": "°C"}
